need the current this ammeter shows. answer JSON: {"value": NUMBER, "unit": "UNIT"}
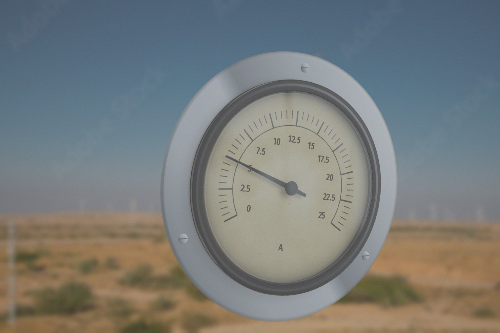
{"value": 5, "unit": "A"}
